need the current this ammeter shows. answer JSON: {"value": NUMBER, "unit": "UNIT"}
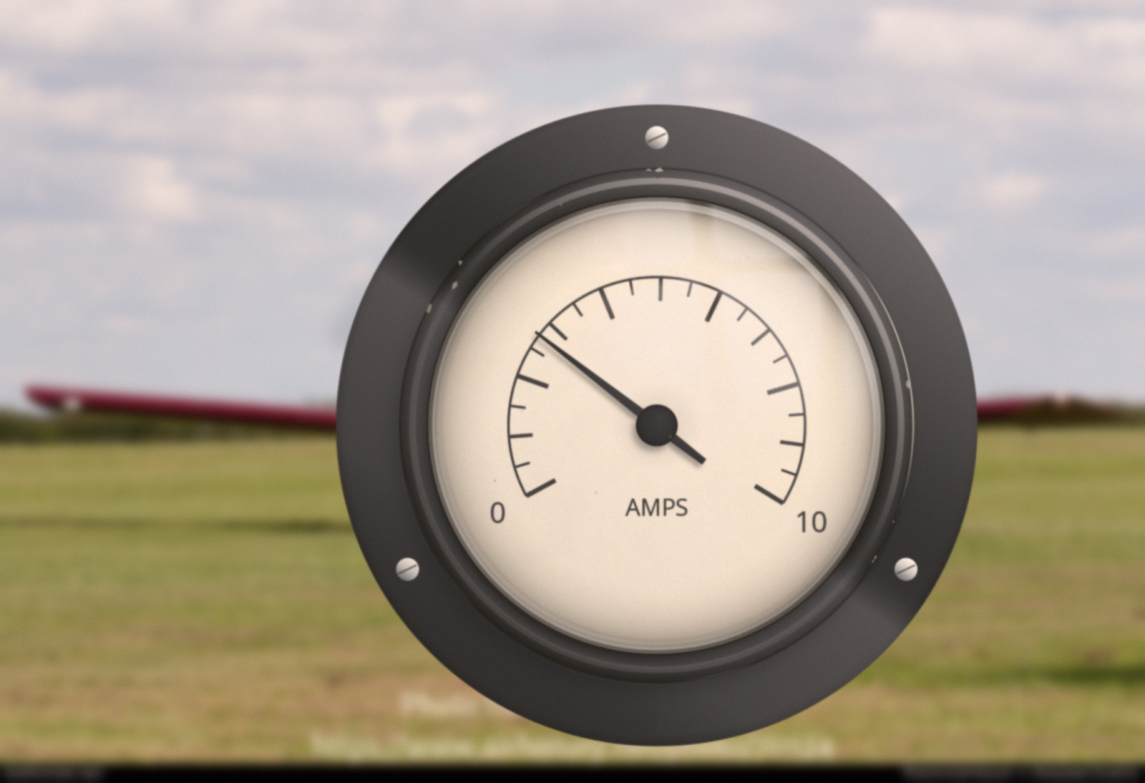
{"value": 2.75, "unit": "A"}
